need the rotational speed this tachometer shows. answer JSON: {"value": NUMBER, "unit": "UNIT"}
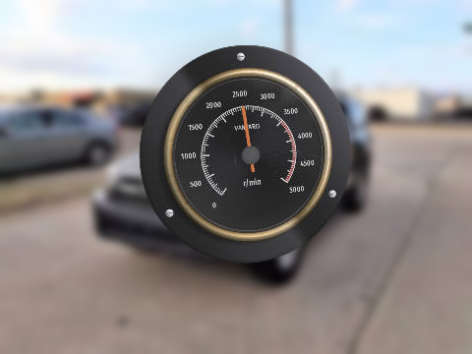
{"value": 2500, "unit": "rpm"}
